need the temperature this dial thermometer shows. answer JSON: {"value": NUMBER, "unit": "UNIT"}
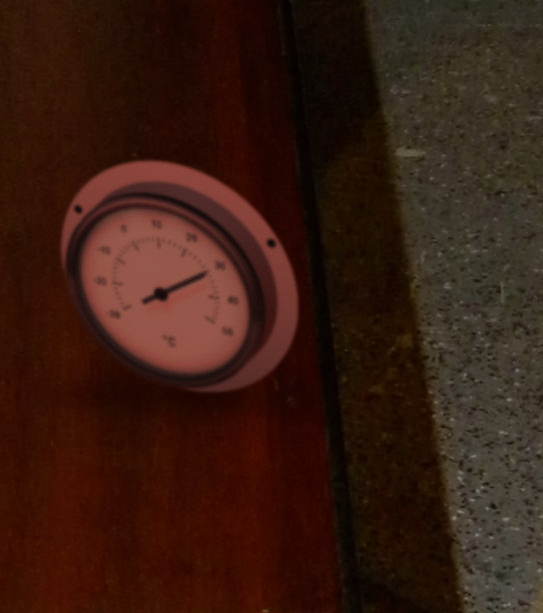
{"value": 30, "unit": "°C"}
